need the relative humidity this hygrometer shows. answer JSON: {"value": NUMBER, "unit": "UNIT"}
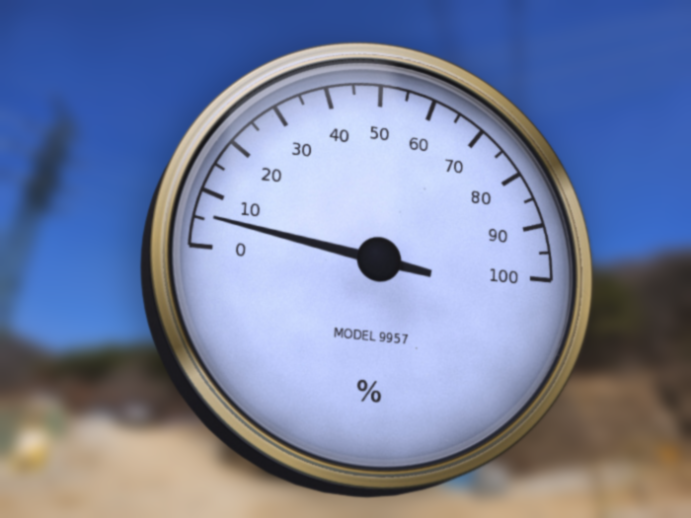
{"value": 5, "unit": "%"}
